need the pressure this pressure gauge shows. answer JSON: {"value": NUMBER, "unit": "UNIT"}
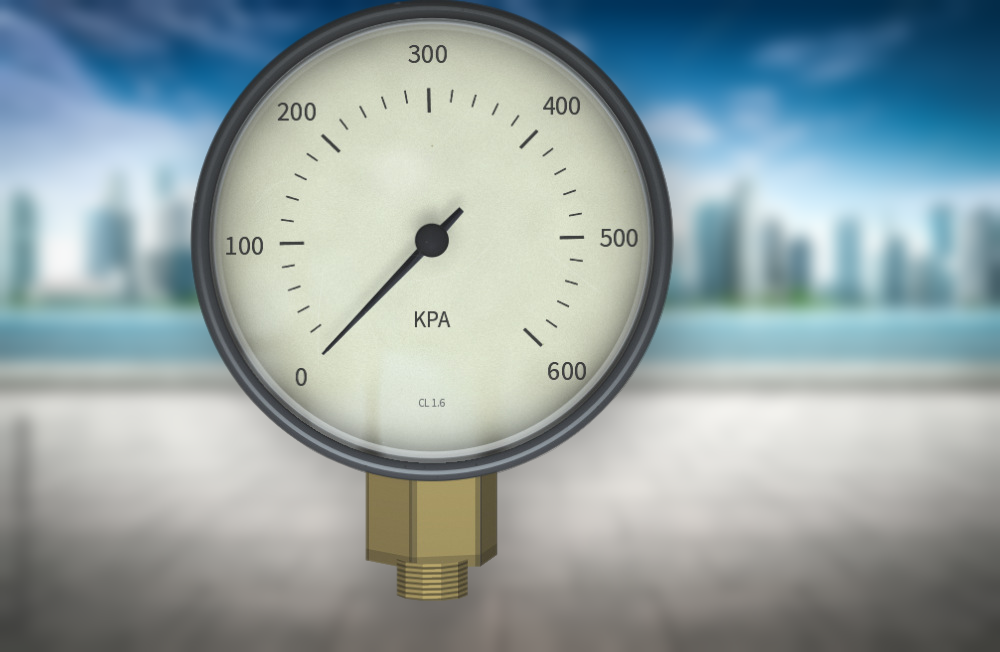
{"value": 0, "unit": "kPa"}
